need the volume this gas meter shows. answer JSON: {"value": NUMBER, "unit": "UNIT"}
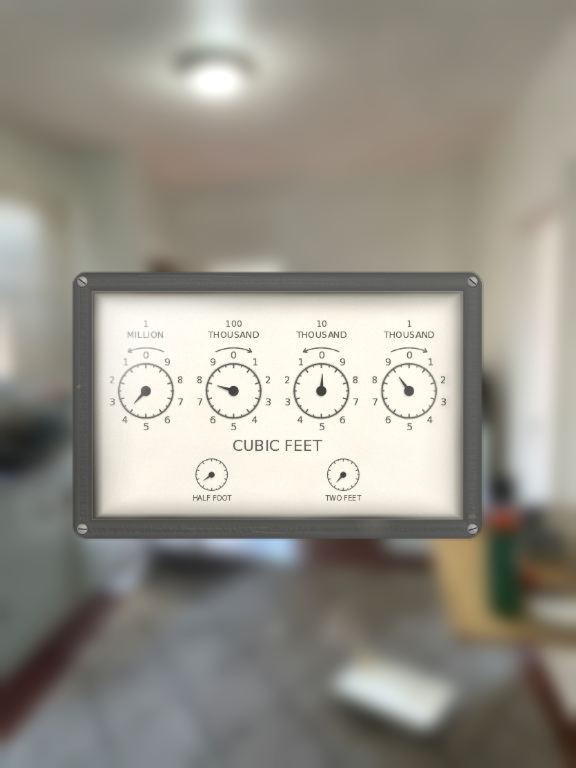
{"value": 379900, "unit": "ft³"}
